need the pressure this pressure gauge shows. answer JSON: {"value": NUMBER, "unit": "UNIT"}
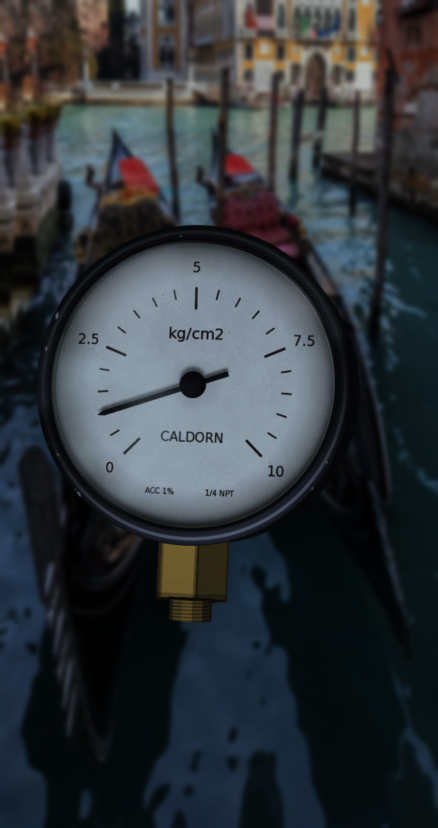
{"value": 1, "unit": "kg/cm²"}
